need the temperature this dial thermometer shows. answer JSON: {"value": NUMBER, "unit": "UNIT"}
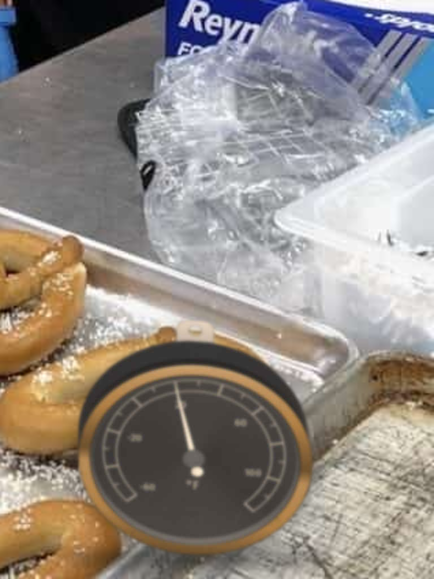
{"value": 20, "unit": "°F"}
